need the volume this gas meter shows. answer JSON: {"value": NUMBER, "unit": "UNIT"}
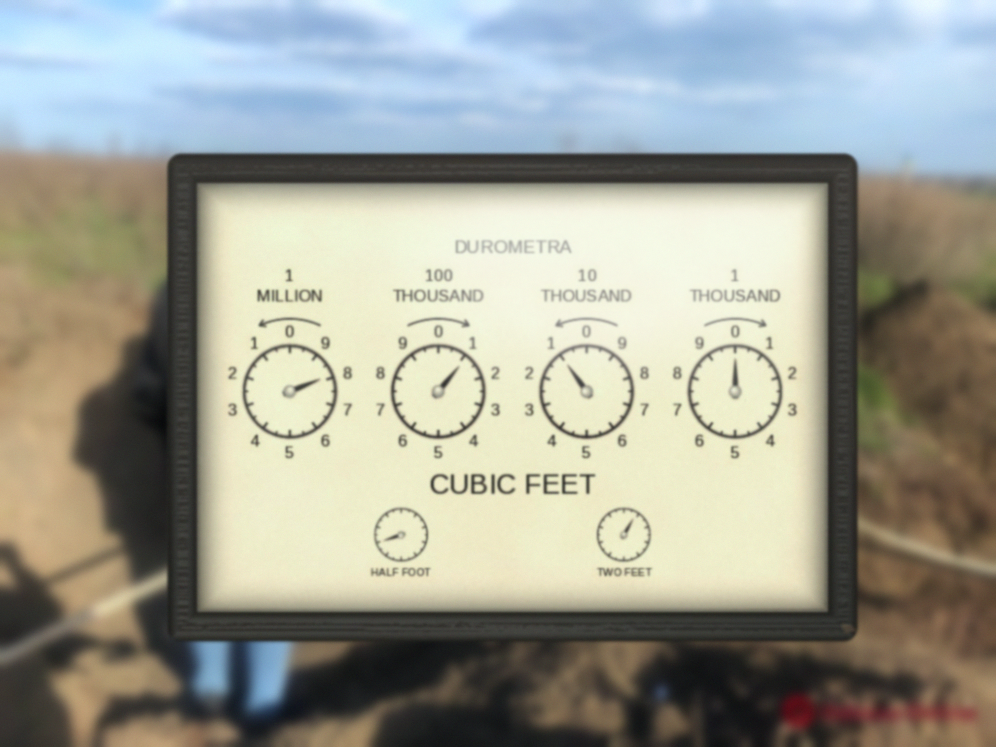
{"value": 811000, "unit": "ft³"}
